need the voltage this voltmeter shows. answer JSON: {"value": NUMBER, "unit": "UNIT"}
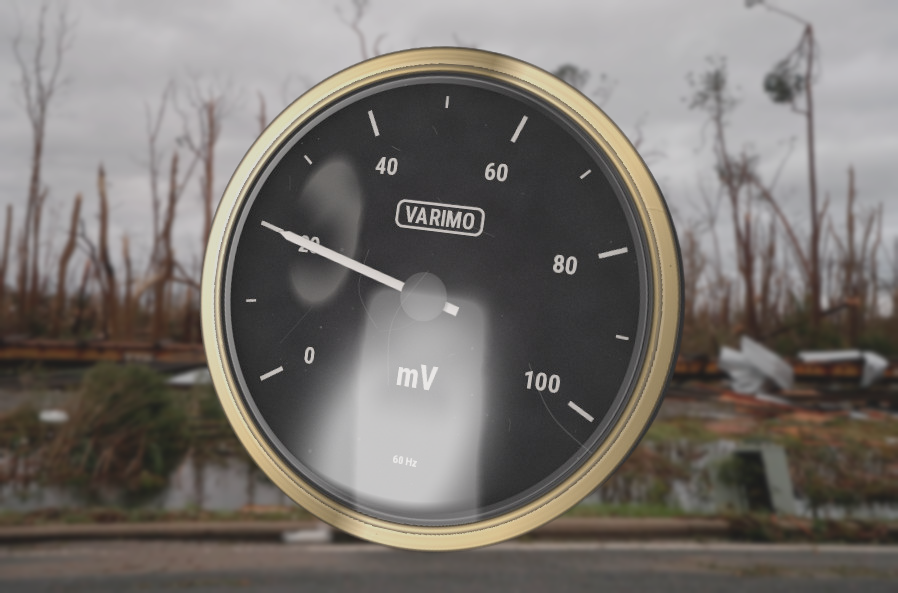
{"value": 20, "unit": "mV"}
